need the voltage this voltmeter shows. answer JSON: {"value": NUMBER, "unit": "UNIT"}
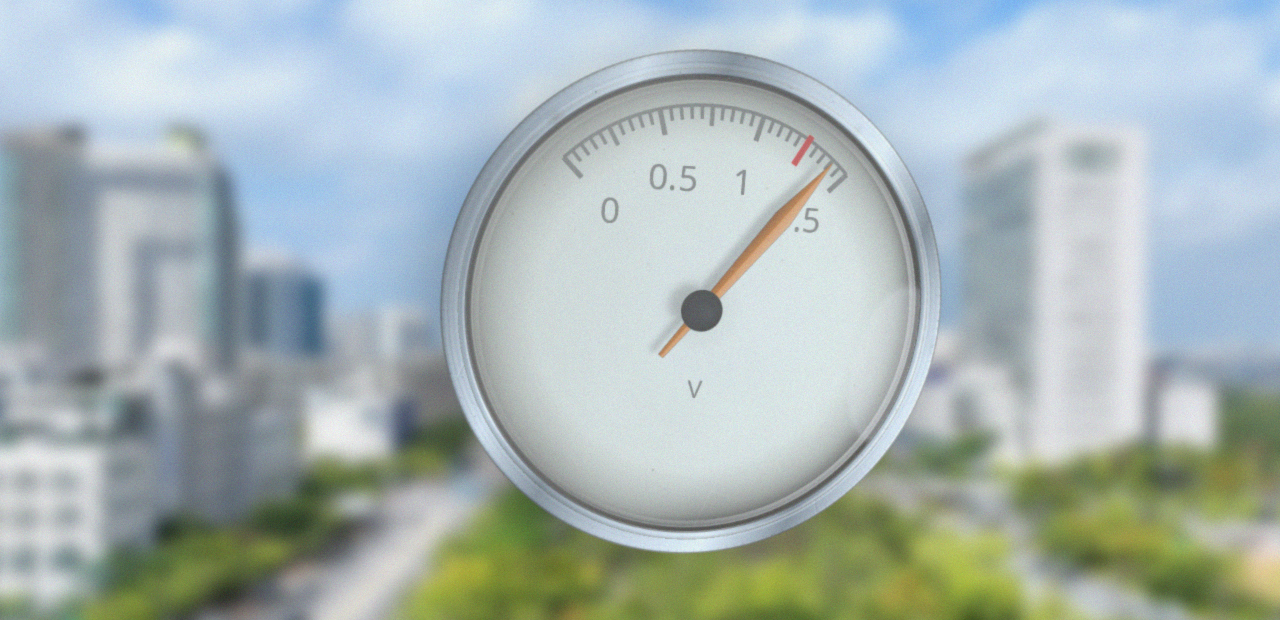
{"value": 1.4, "unit": "V"}
